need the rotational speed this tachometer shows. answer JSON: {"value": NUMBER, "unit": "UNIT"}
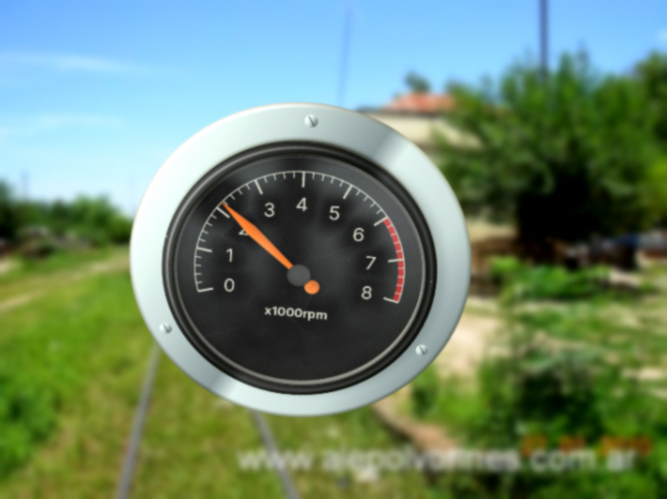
{"value": 2200, "unit": "rpm"}
